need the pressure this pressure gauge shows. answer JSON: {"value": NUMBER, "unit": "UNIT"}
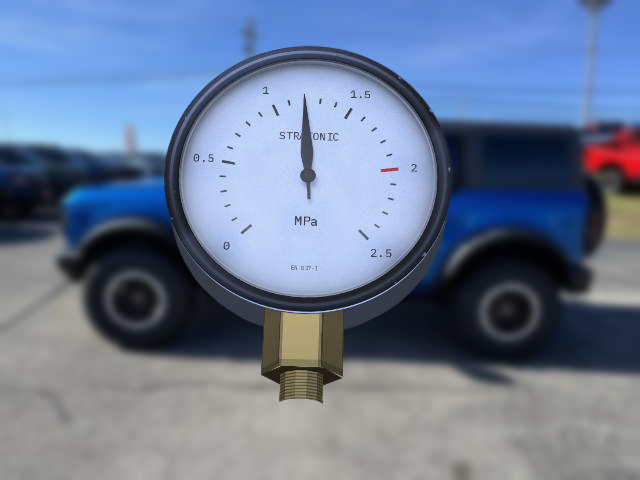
{"value": 1.2, "unit": "MPa"}
